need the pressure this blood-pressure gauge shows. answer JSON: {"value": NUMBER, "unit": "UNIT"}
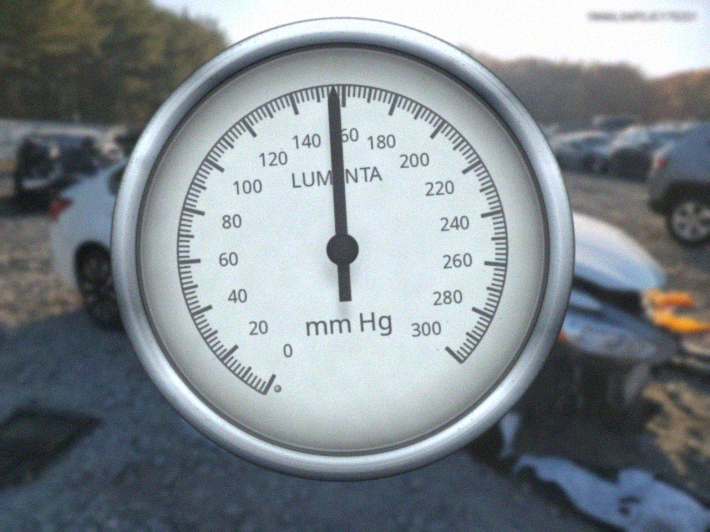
{"value": 156, "unit": "mmHg"}
